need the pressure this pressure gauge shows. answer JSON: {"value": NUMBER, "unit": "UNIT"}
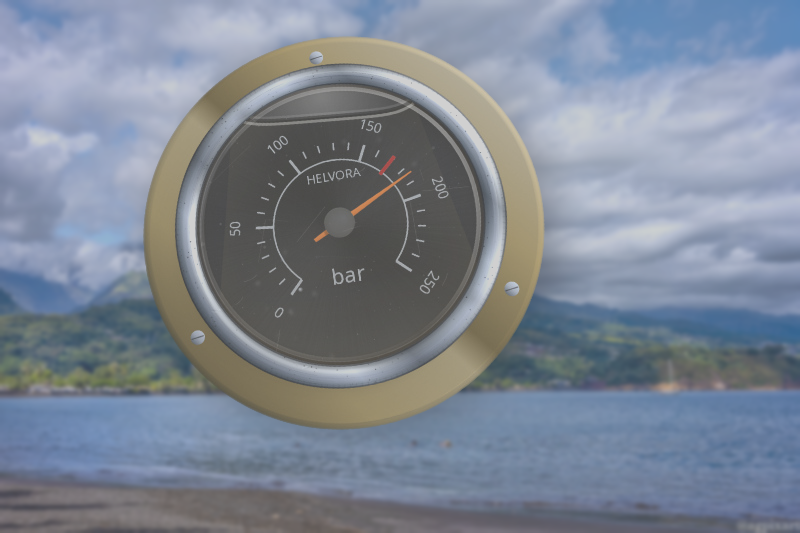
{"value": 185, "unit": "bar"}
